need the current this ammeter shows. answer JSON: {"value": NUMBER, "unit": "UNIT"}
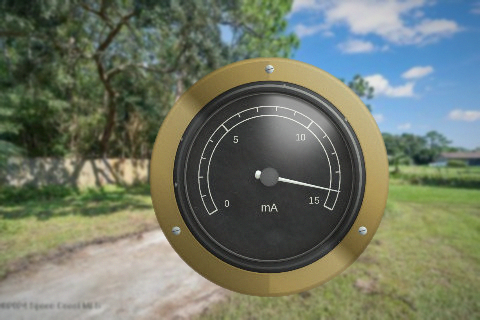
{"value": 14, "unit": "mA"}
